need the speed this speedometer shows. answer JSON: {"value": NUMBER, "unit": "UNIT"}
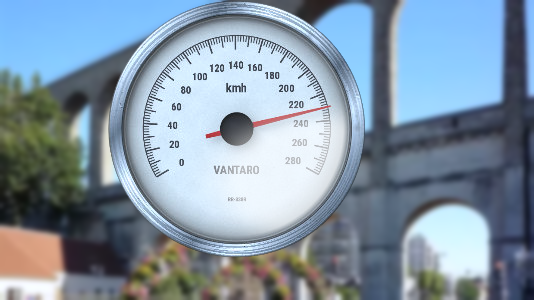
{"value": 230, "unit": "km/h"}
